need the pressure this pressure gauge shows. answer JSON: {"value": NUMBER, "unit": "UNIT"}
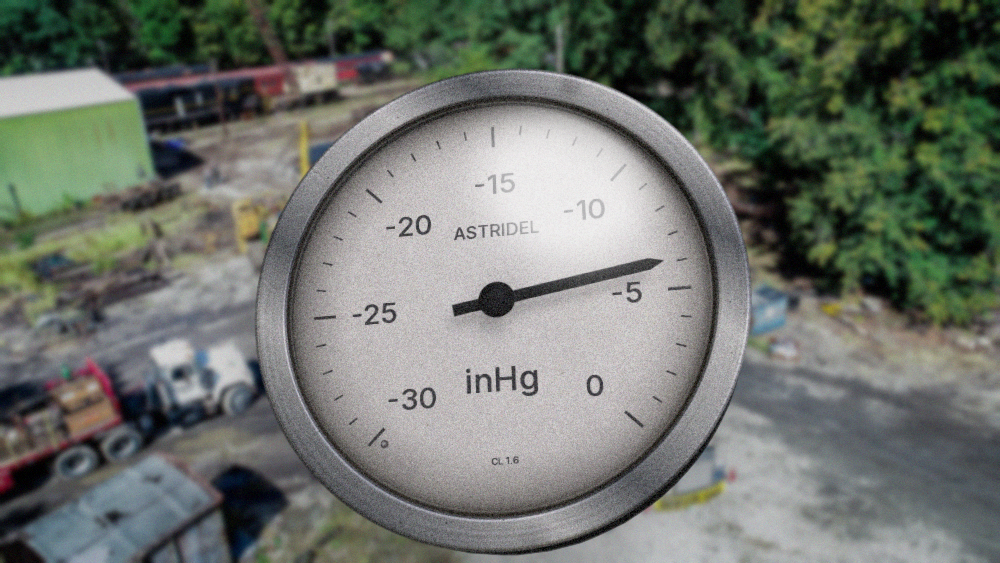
{"value": -6, "unit": "inHg"}
